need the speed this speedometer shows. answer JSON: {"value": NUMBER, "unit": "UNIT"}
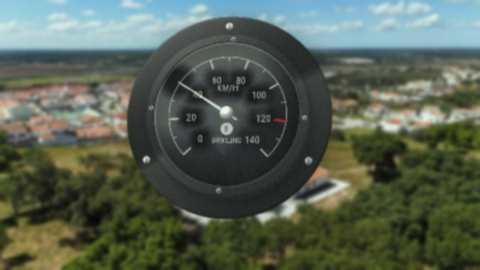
{"value": 40, "unit": "km/h"}
